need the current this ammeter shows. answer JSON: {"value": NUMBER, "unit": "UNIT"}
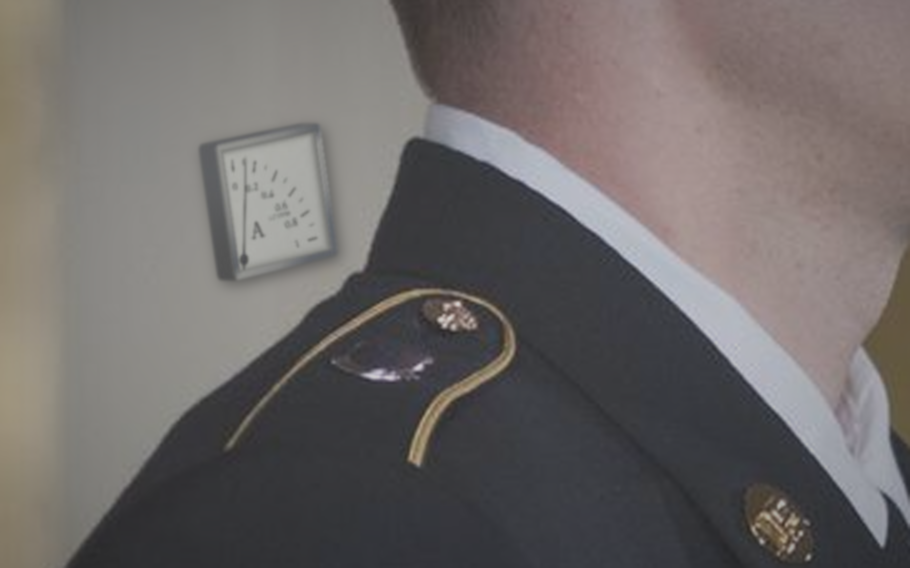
{"value": 0.1, "unit": "A"}
